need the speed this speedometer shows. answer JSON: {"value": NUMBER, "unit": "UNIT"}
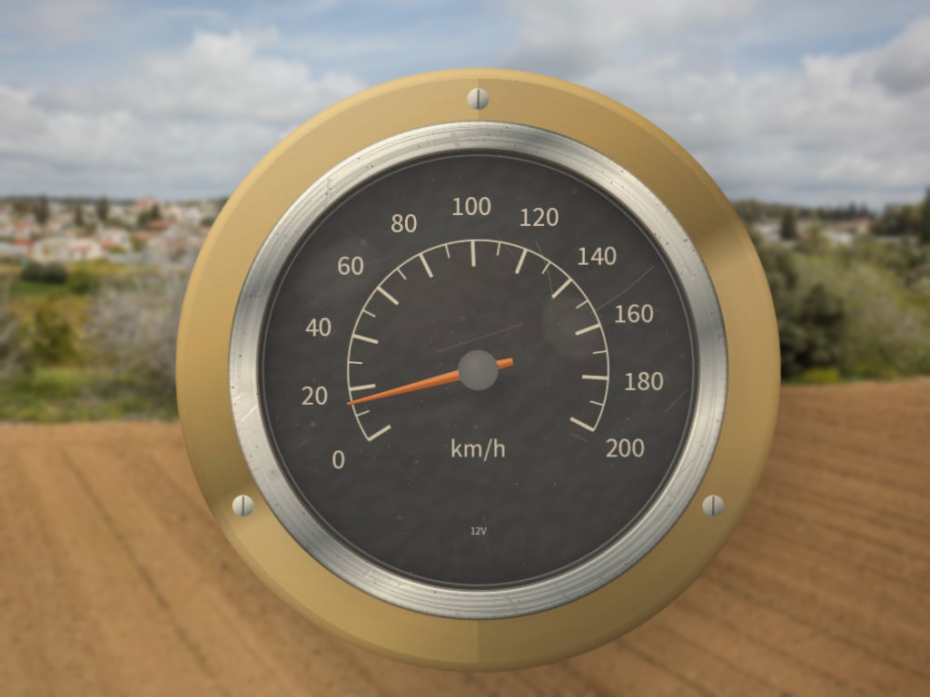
{"value": 15, "unit": "km/h"}
